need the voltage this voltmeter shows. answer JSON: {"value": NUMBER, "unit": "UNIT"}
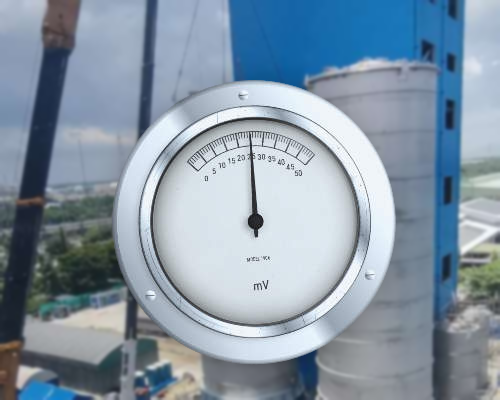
{"value": 25, "unit": "mV"}
